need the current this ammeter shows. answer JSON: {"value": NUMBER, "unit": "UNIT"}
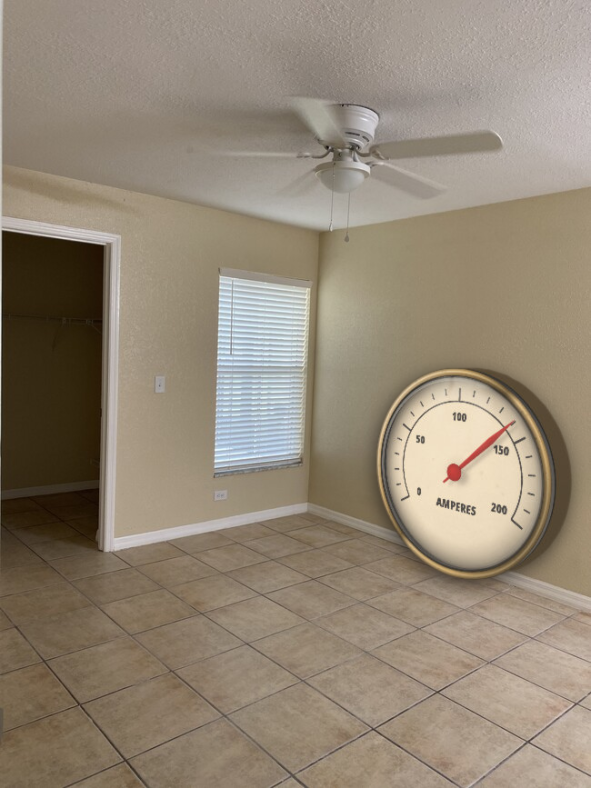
{"value": 140, "unit": "A"}
